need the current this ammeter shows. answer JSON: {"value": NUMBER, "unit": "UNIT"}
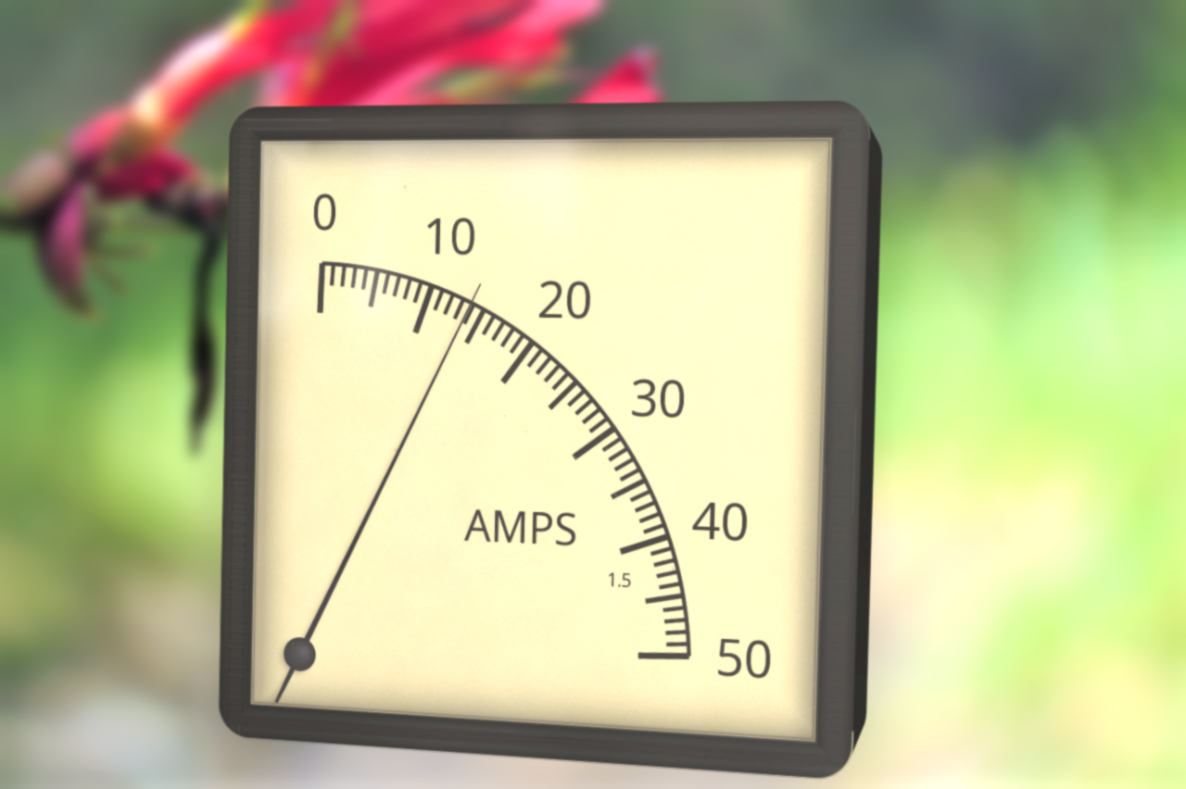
{"value": 14, "unit": "A"}
